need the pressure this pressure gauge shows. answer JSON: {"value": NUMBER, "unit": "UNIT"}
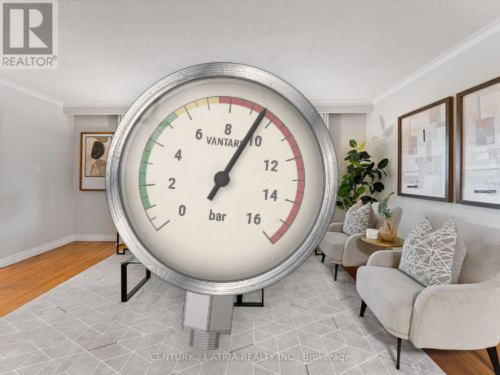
{"value": 9.5, "unit": "bar"}
